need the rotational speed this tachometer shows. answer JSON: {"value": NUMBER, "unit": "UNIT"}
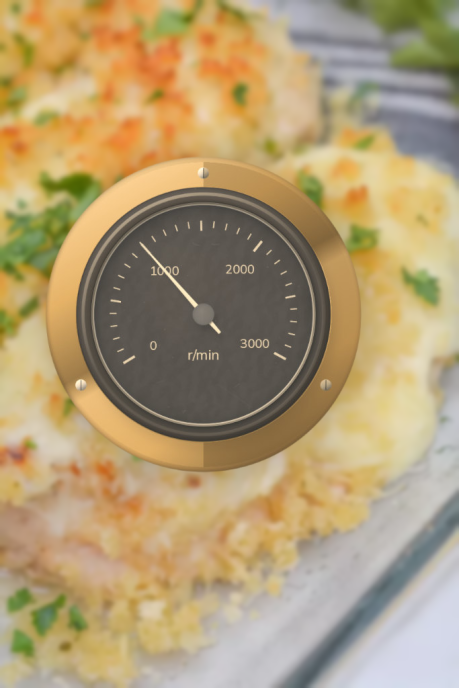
{"value": 1000, "unit": "rpm"}
